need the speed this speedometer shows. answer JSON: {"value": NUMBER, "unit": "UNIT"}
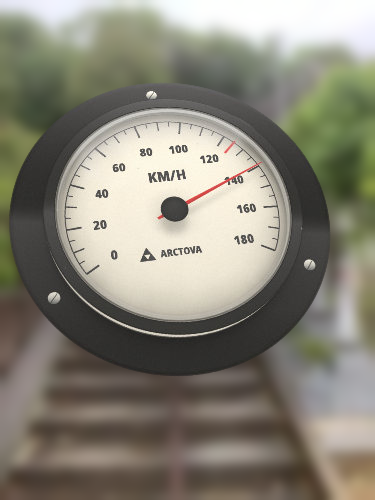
{"value": 140, "unit": "km/h"}
